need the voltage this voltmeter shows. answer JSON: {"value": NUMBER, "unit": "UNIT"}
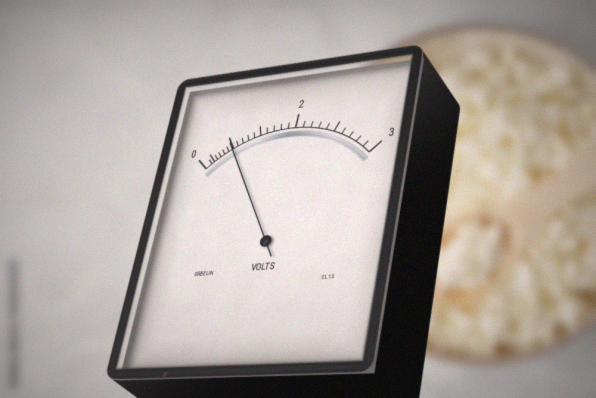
{"value": 1, "unit": "V"}
